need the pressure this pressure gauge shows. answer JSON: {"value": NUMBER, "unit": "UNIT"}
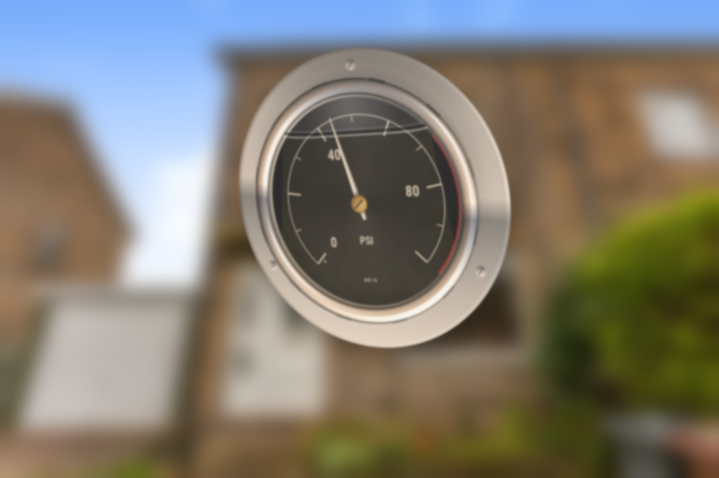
{"value": 45, "unit": "psi"}
